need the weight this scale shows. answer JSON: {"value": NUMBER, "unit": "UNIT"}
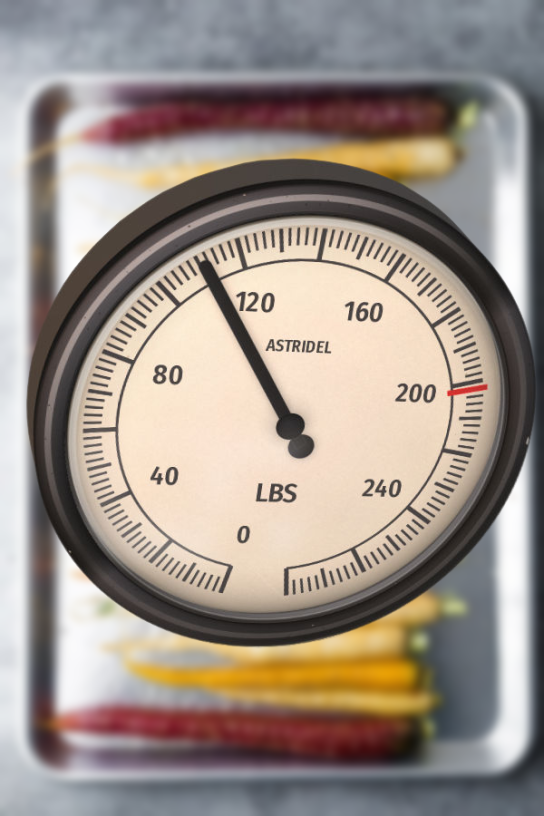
{"value": 111, "unit": "lb"}
